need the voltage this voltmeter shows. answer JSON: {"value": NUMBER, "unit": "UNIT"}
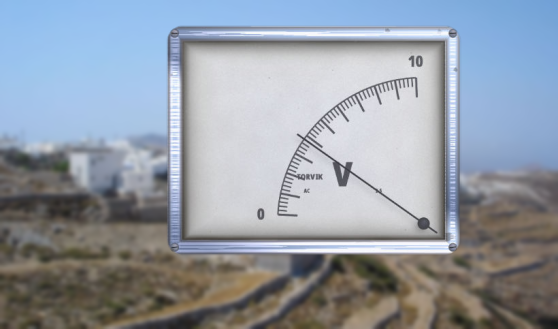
{"value": 3.8, "unit": "V"}
